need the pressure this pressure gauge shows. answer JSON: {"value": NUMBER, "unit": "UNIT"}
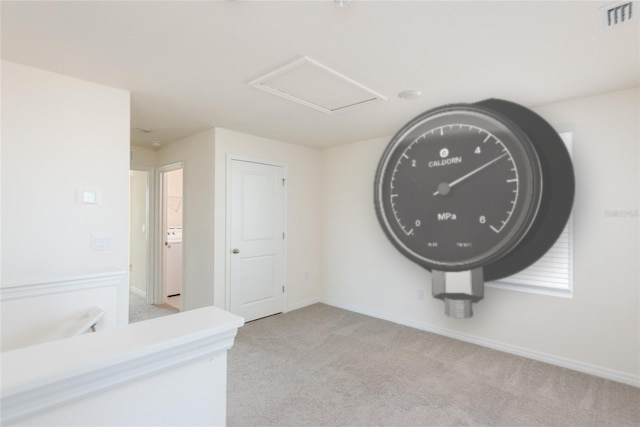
{"value": 4.5, "unit": "MPa"}
